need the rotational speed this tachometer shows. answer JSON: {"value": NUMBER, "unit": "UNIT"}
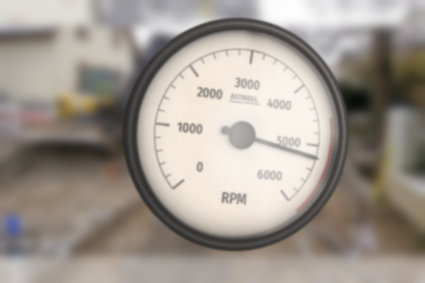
{"value": 5200, "unit": "rpm"}
